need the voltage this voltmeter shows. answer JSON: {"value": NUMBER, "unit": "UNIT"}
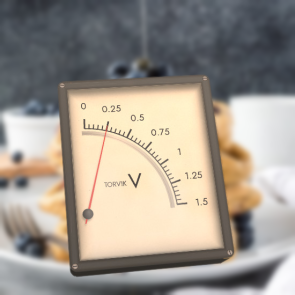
{"value": 0.25, "unit": "V"}
